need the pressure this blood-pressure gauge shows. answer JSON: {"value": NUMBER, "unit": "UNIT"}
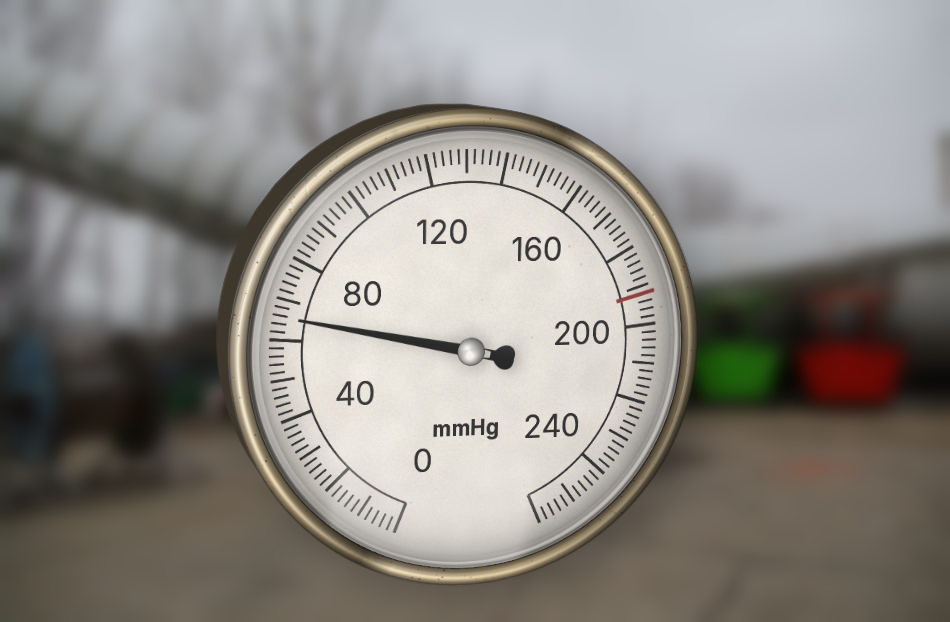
{"value": 66, "unit": "mmHg"}
